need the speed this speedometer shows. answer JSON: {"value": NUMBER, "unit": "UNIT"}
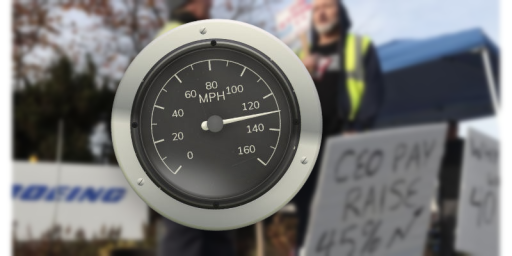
{"value": 130, "unit": "mph"}
